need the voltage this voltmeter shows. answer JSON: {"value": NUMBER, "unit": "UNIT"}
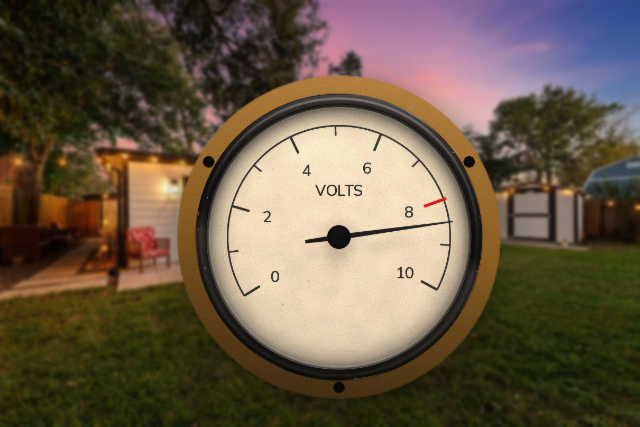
{"value": 8.5, "unit": "V"}
